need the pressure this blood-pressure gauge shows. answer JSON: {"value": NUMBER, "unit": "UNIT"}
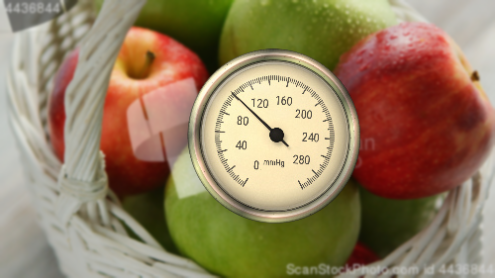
{"value": 100, "unit": "mmHg"}
